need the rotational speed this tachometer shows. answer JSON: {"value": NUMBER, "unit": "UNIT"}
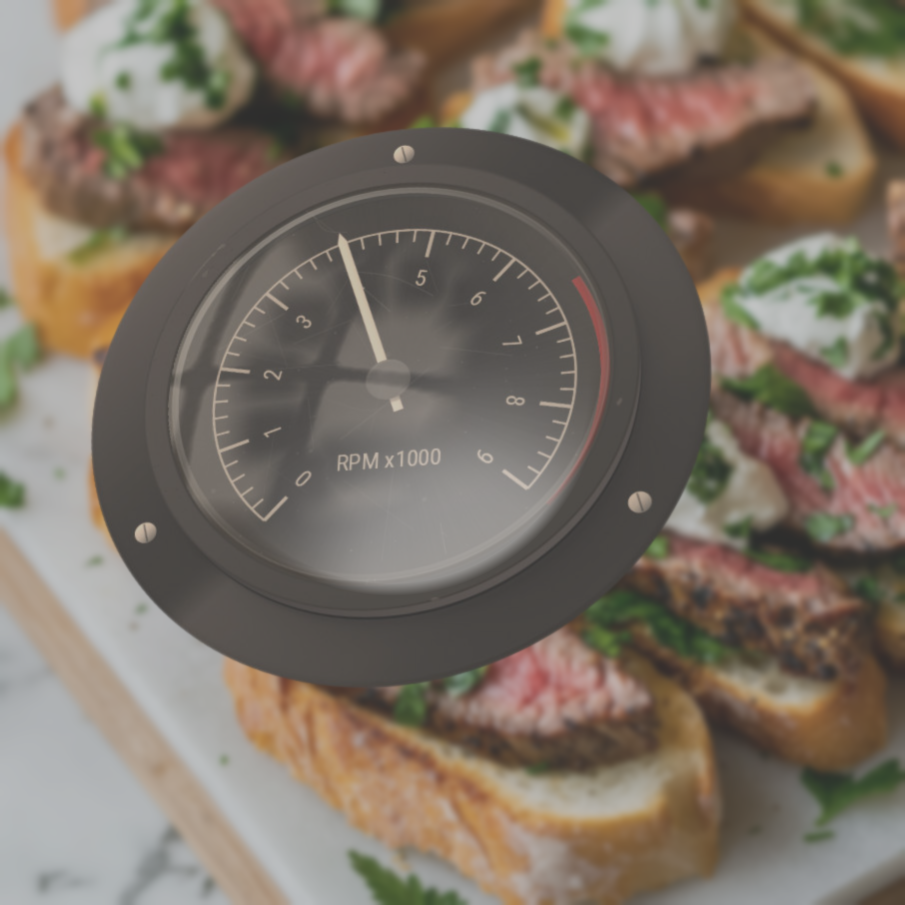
{"value": 4000, "unit": "rpm"}
